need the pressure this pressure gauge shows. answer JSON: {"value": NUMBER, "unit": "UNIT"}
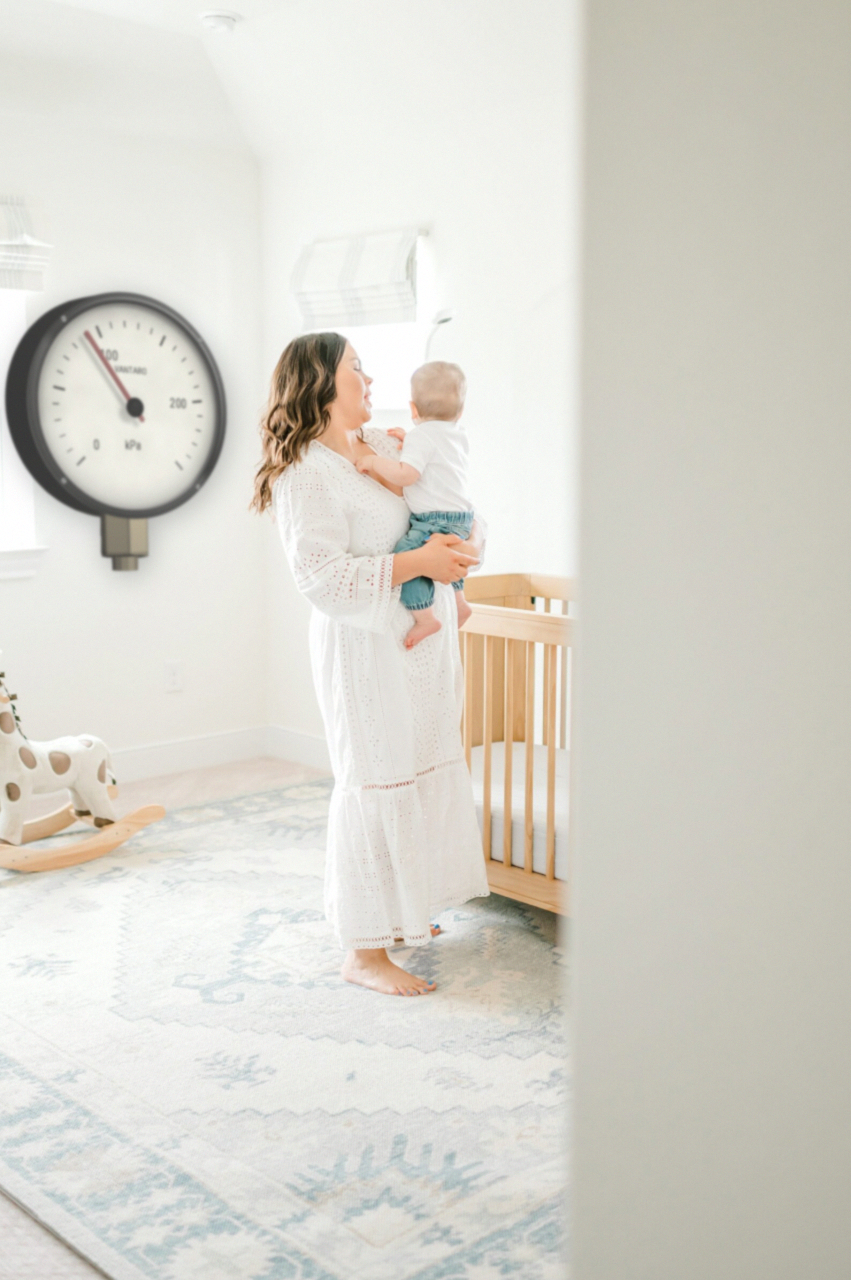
{"value": 90, "unit": "kPa"}
